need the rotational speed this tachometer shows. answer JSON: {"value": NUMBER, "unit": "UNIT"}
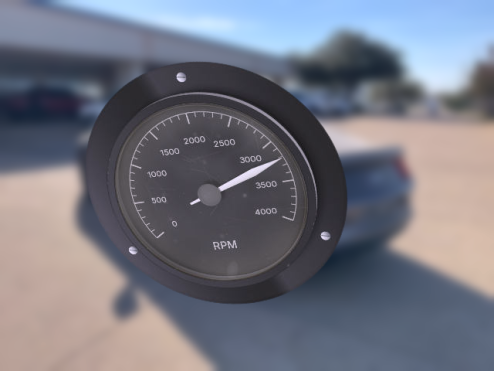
{"value": 3200, "unit": "rpm"}
